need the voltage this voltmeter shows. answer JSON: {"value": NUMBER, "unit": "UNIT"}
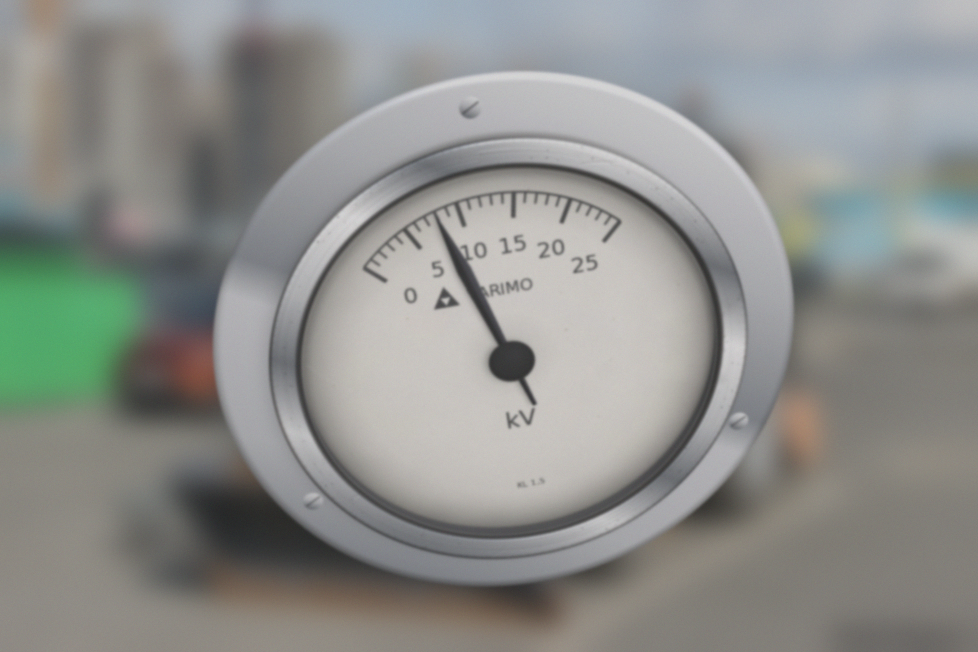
{"value": 8, "unit": "kV"}
